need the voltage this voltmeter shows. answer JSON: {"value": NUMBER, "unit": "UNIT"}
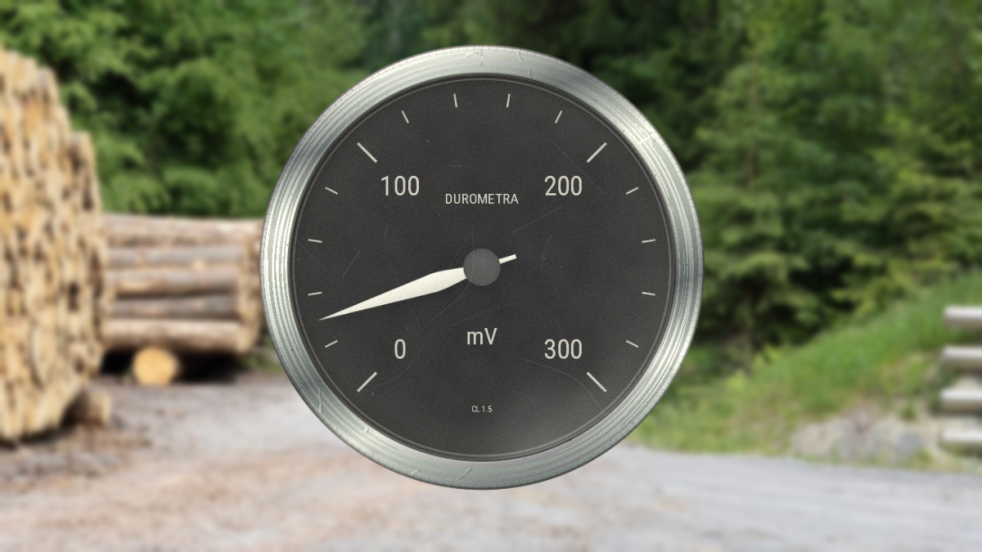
{"value": 30, "unit": "mV"}
